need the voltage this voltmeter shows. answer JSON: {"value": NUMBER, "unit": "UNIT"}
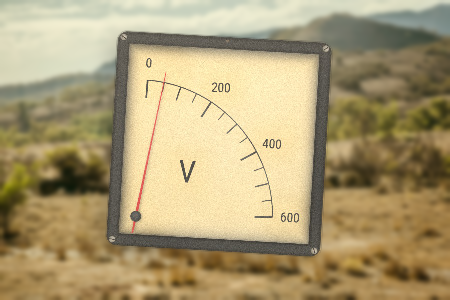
{"value": 50, "unit": "V"}
